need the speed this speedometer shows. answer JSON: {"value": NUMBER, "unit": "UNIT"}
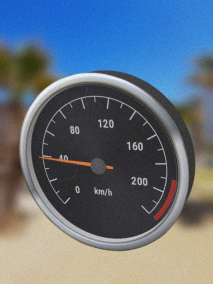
{"value": 40, "unit": "km/h"}
